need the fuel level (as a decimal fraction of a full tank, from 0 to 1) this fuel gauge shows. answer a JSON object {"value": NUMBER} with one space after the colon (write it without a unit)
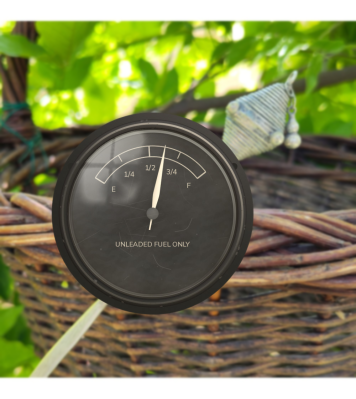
{"value": 0.625}
